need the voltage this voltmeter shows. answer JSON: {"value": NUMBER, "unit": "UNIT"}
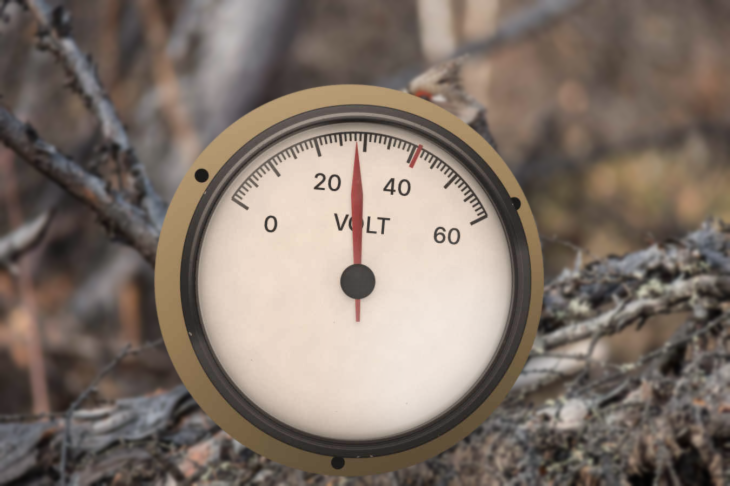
{"value": 28, "unit": "V"}
